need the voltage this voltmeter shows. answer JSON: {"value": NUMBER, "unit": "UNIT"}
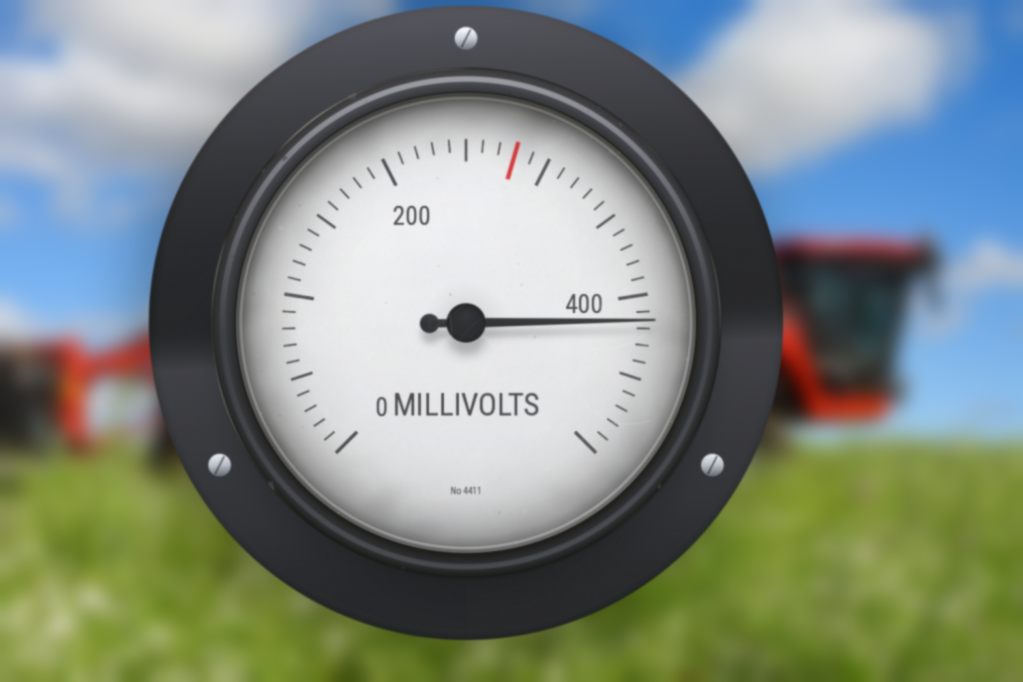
{"value": 415, "unit": "mV"}
